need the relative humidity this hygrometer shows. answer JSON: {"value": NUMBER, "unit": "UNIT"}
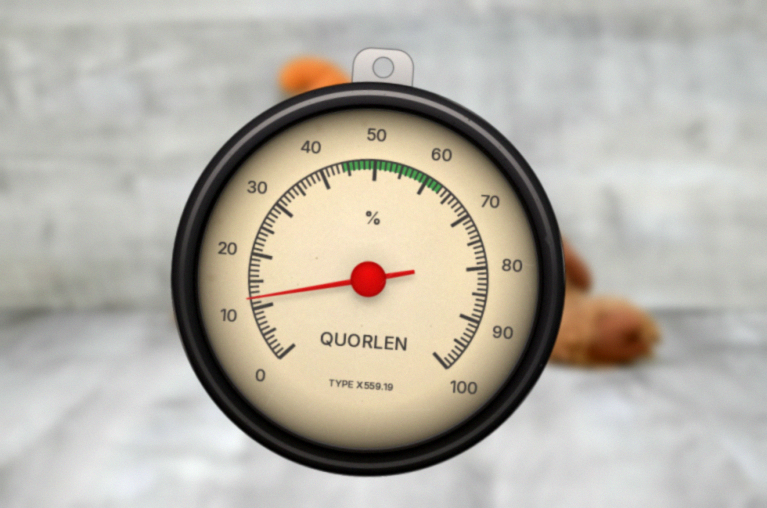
{"value": 12, "unit": "%"}
